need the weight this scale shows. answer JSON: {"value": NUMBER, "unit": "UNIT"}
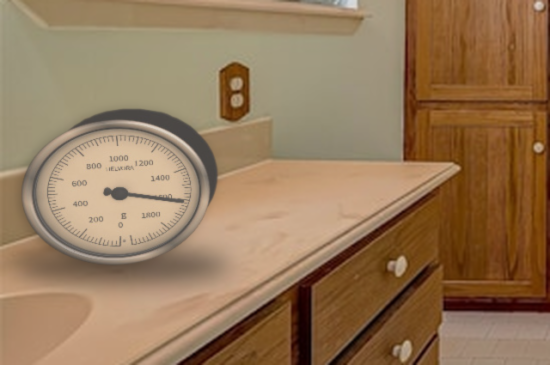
{"value": 1600, "unit": "g"}
